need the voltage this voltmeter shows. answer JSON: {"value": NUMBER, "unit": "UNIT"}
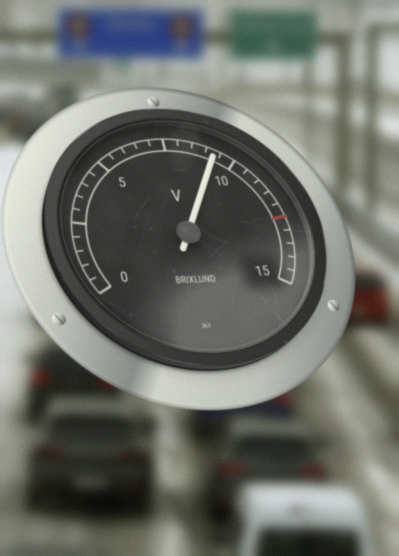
{"value": 9.25, "unit": "V"}
